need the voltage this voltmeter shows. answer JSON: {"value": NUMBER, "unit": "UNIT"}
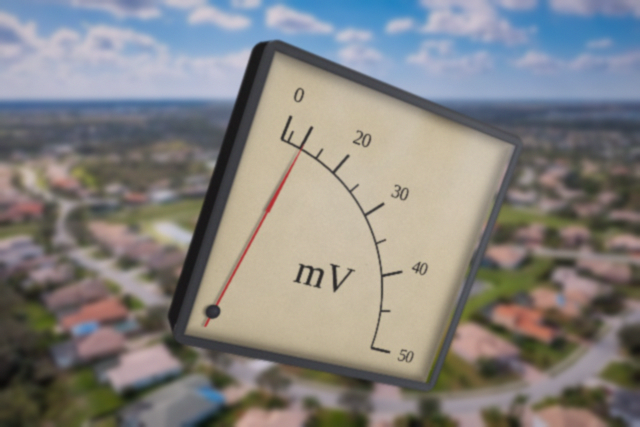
{"value": 10, "unit": "mV"}
